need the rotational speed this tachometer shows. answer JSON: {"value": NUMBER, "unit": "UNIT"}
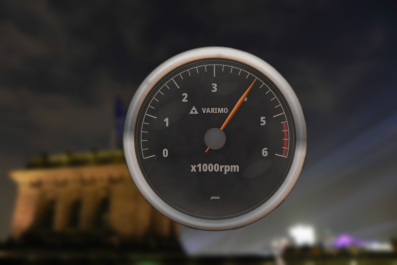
{"value": 4000, "unit": "rpm"}
